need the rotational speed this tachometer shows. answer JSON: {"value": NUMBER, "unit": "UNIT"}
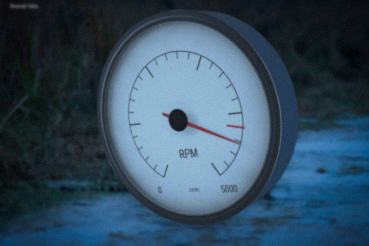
{"value": 4400, "unit": "rpm"}
